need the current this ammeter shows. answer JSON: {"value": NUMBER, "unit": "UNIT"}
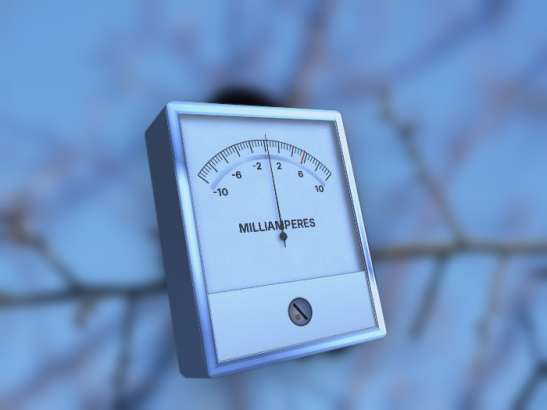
{"value": 0, "unit": "mA"}
